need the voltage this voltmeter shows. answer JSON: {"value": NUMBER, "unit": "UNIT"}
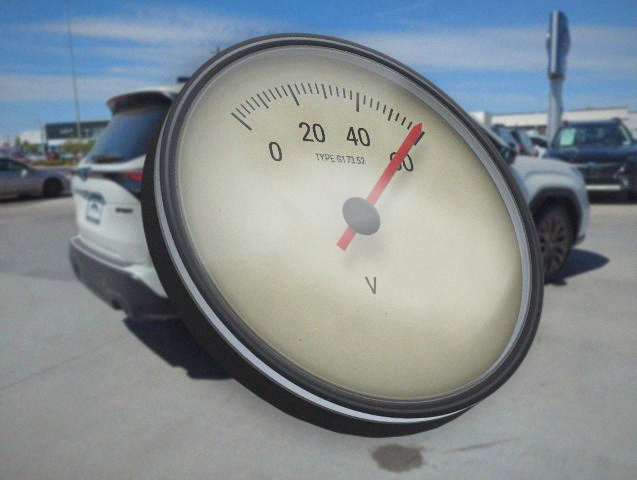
{"value": 58, "unit": "V"}
